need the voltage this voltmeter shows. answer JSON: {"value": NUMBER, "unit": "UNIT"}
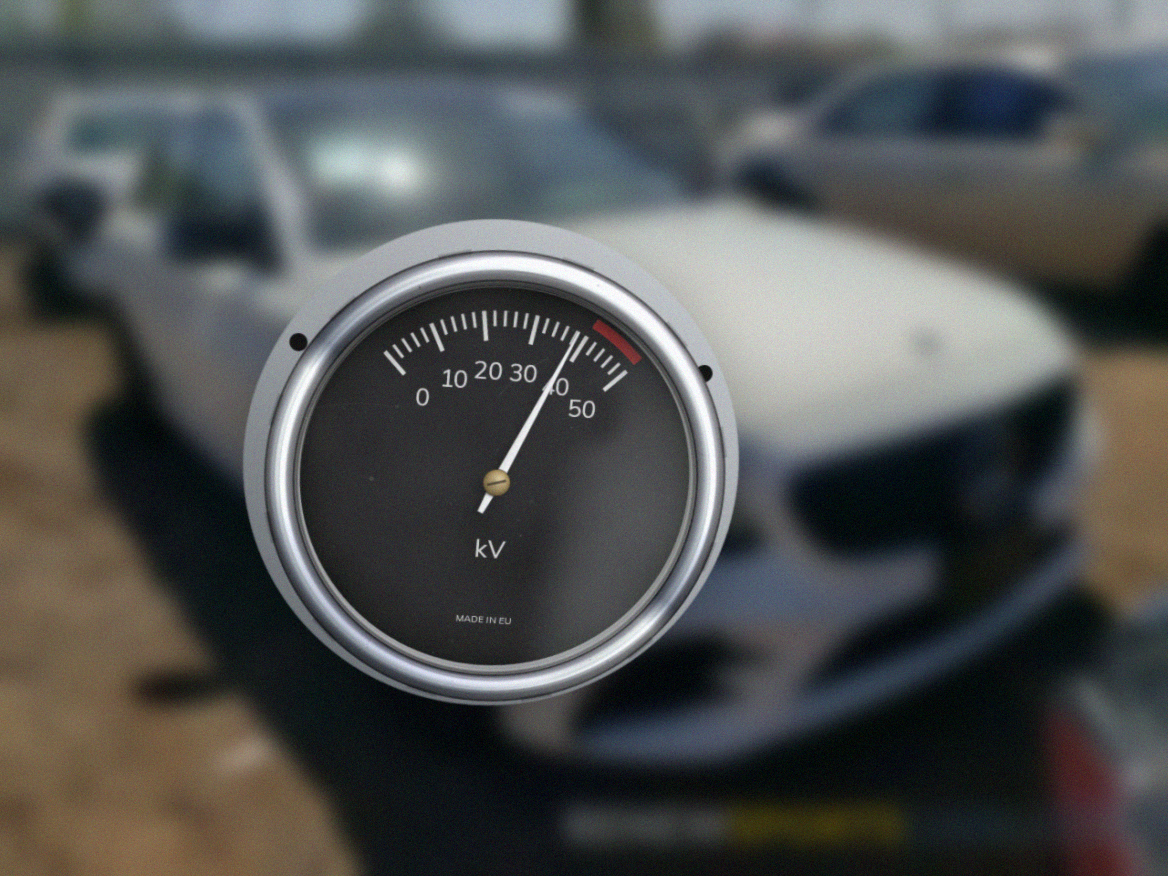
{"value": 38, "unit": "kV"}
